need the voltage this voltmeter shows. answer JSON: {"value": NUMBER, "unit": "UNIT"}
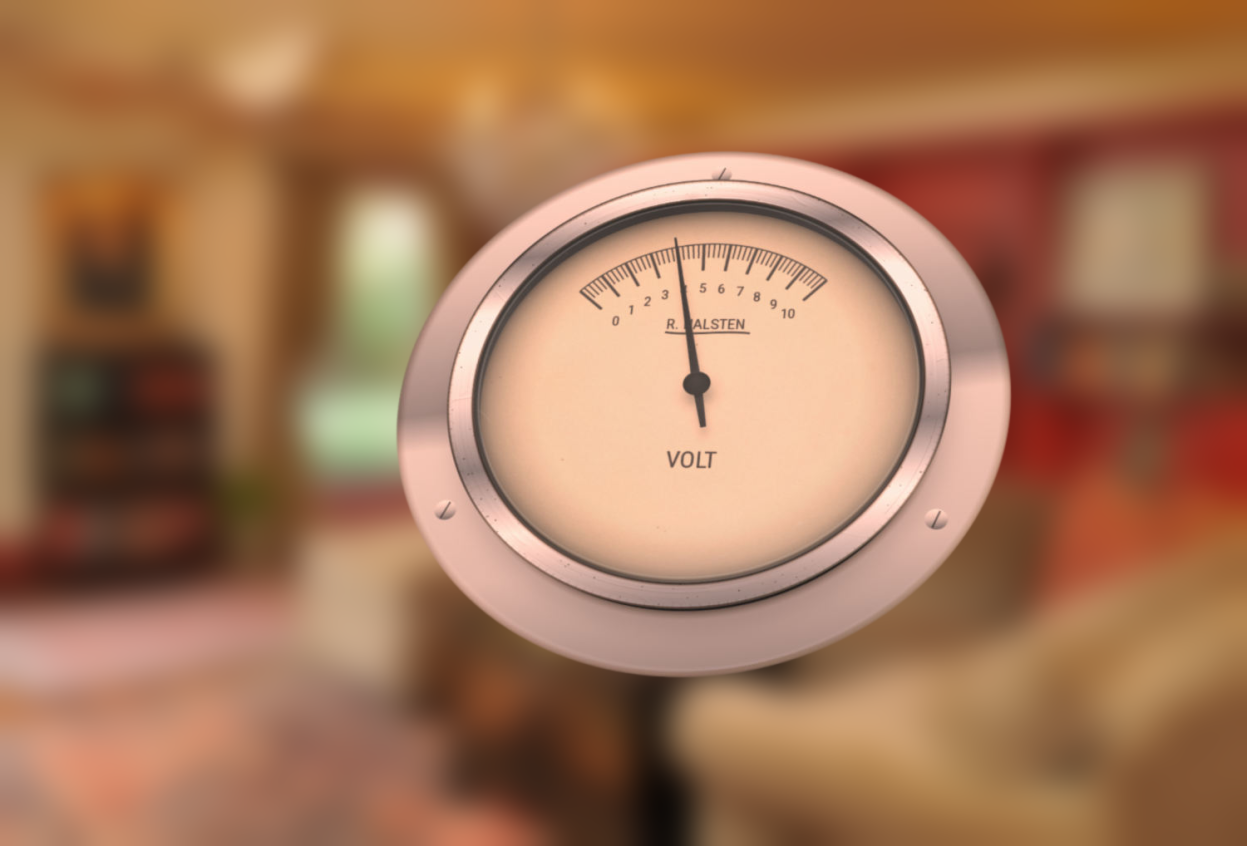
{"value": 4, "unit": "V"}
